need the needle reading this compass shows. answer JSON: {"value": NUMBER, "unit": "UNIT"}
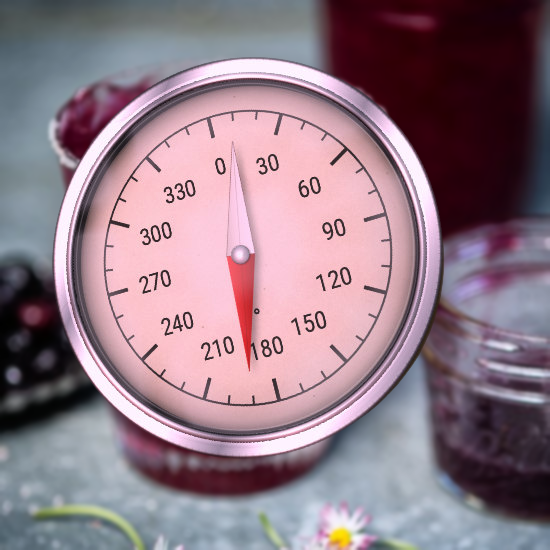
{"value": 190, "unit": "°"}
